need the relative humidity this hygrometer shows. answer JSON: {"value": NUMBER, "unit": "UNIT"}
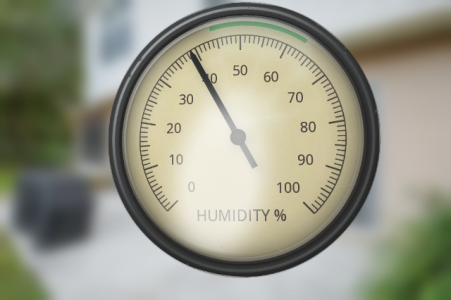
{"value": 39, "unit": "%"}
